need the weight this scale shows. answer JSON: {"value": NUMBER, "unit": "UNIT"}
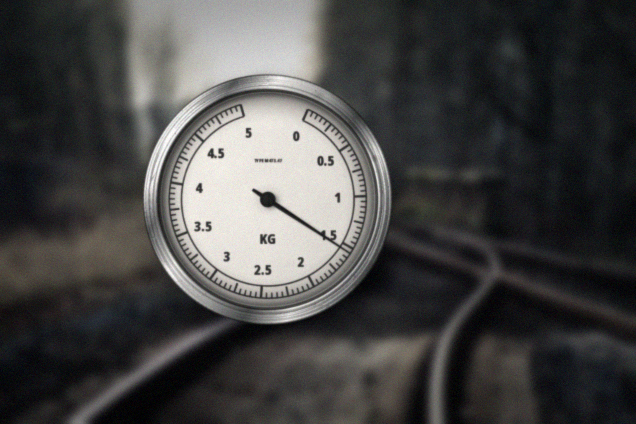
{"value": 1.55, "unit": "kg"}
